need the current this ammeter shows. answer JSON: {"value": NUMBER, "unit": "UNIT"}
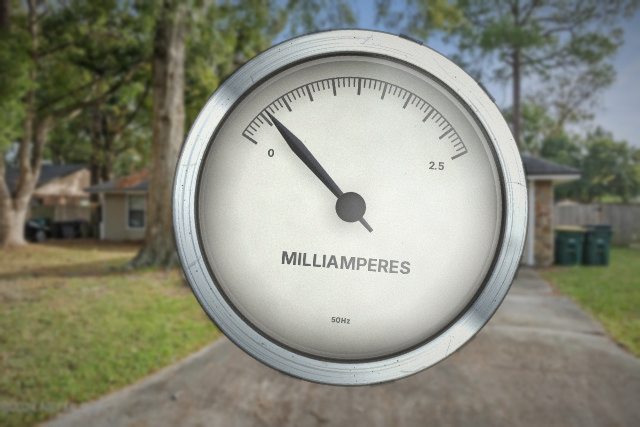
{"value": 0.3, "unit": "mA"}
